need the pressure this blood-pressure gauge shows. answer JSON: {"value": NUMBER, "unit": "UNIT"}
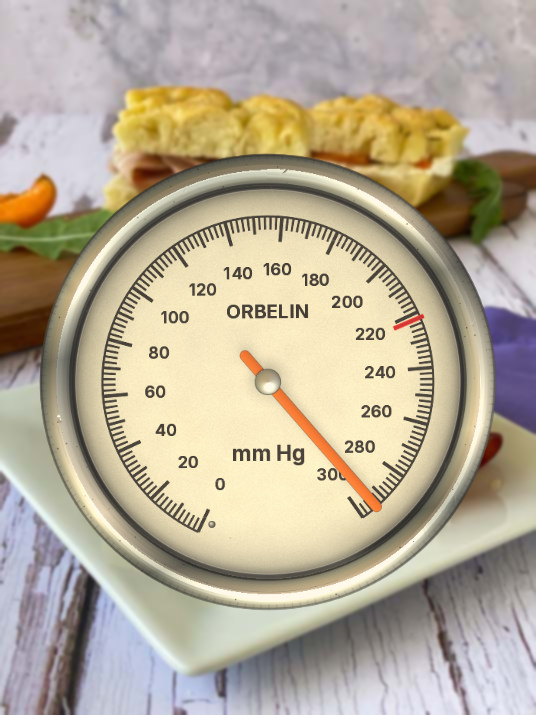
{"value": 294, "unit": "mmHg"}
